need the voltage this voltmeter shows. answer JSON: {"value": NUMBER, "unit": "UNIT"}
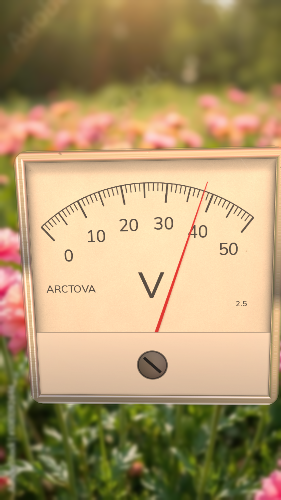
{"value": 38, "unit": "V"}
